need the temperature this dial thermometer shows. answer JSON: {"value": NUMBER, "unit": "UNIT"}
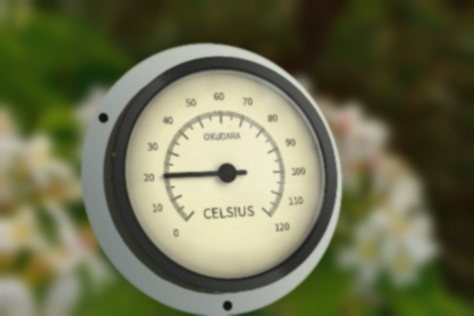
{"value": 20, "unit": "°C"}
